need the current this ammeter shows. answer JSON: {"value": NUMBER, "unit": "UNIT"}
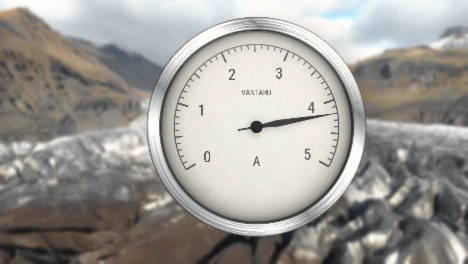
{"value": 4.2, "unit": "A"}
